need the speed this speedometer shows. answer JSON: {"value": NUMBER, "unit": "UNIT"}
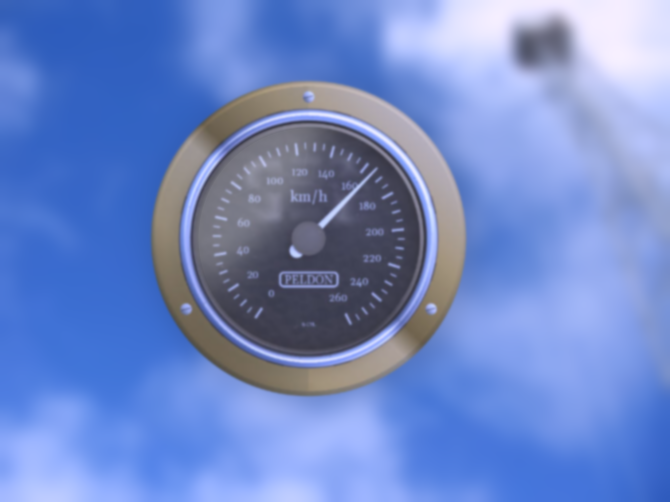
{"value": 165, "unit": "km/h"}
